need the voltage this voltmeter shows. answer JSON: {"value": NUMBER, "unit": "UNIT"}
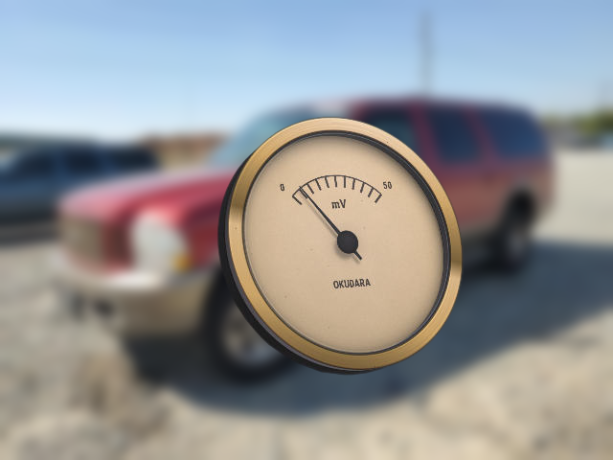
{"value": 5, "unit": "mV"}
